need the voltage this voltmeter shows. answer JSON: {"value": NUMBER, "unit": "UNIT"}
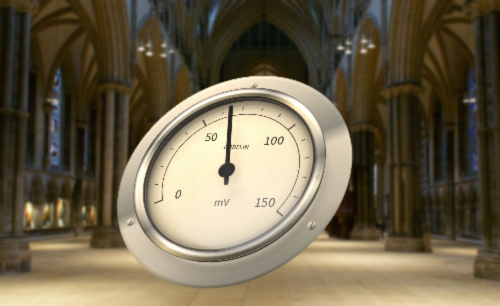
{"value": 65, "unit": "mV"}
